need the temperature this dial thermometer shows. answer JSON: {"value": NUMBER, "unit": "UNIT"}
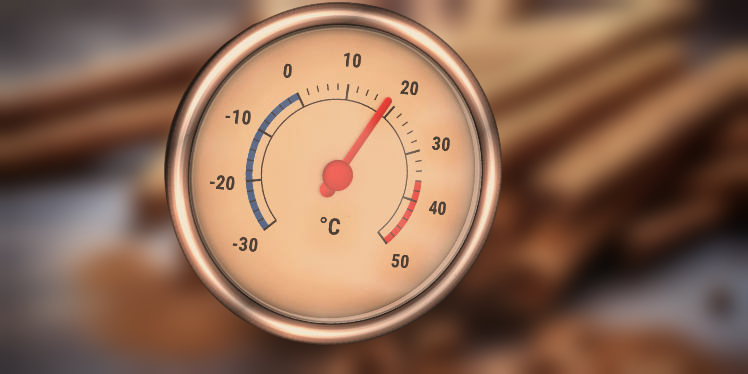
{"value": 18, "unit": "°C"}
